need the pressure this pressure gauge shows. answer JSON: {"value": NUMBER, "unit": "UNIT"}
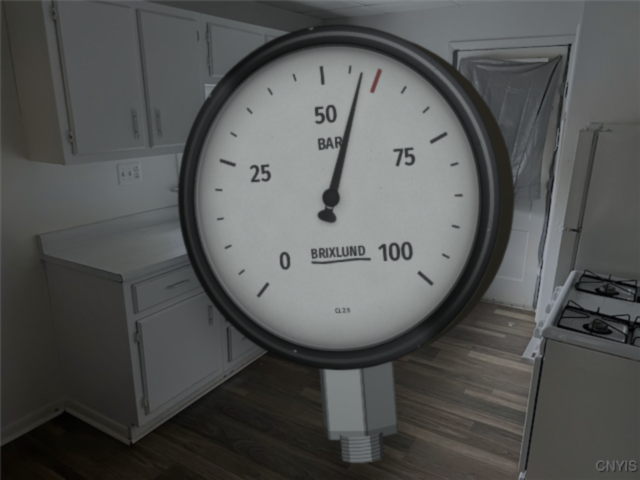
{"value": 57.5, "unit": "bar"}
